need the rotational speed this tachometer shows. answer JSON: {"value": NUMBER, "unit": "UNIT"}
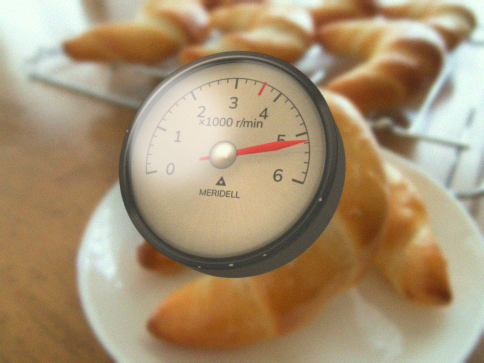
{"value": 5200, "unit": "rpm"}
